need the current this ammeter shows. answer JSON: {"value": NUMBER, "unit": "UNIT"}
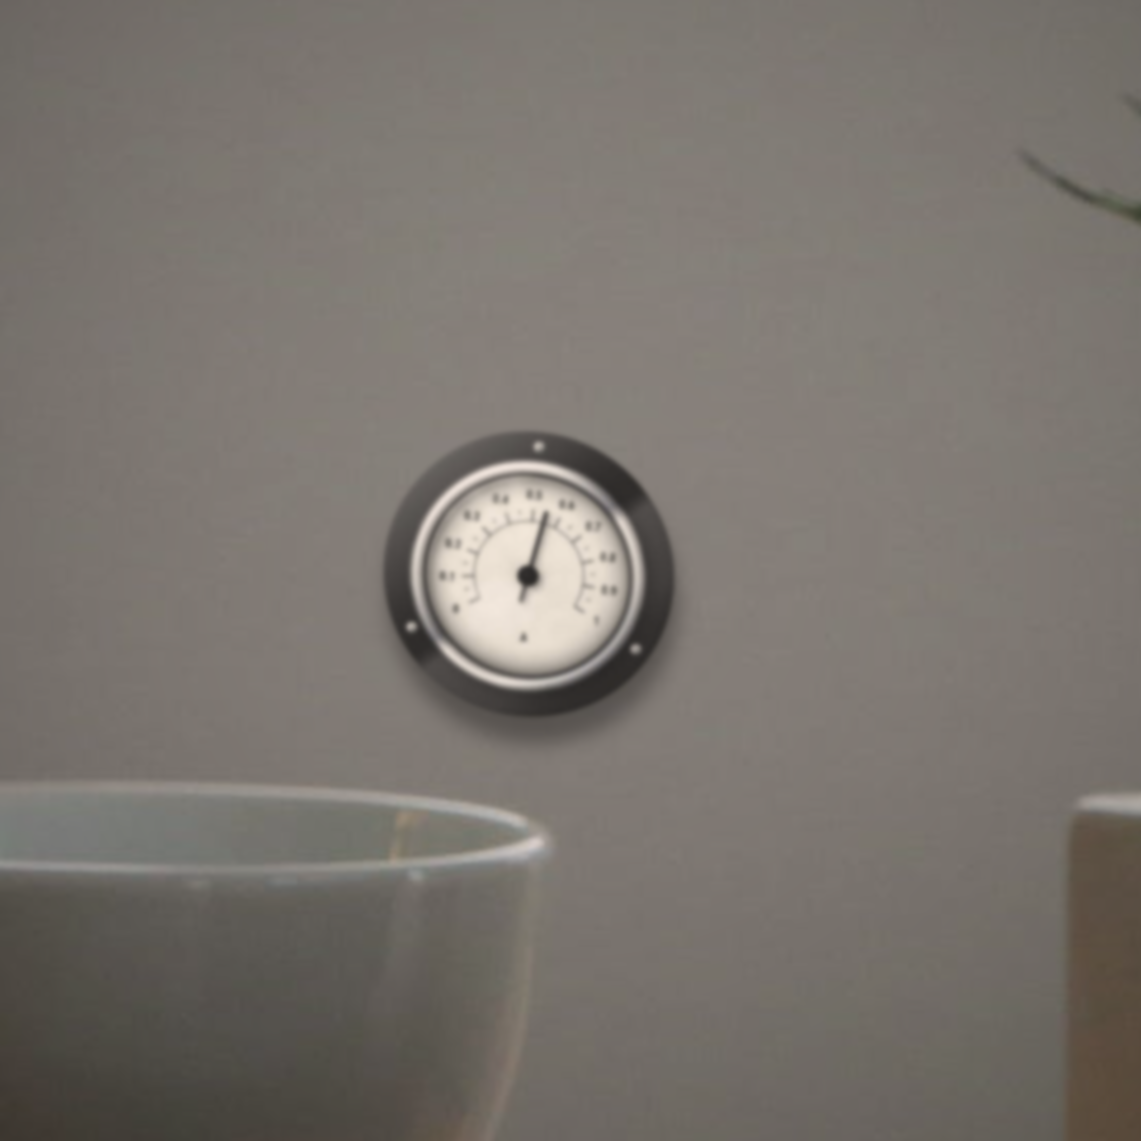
{"value": 0.55, "unit": "A"}
